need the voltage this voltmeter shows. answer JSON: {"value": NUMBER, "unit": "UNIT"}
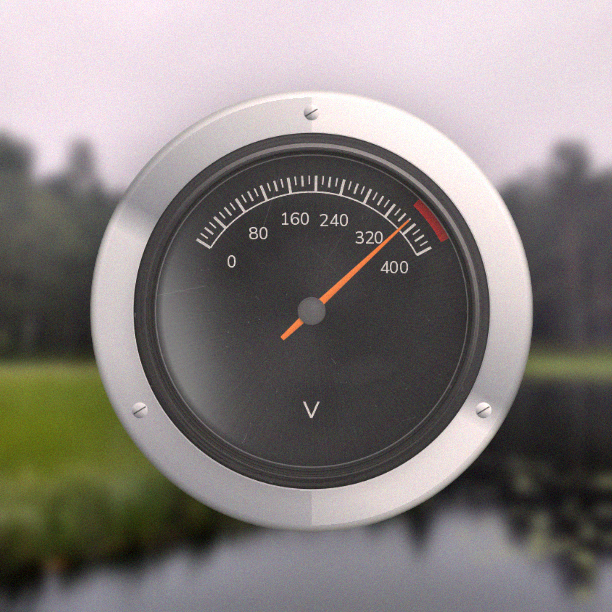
{"value": 350, "unit": "V"}
